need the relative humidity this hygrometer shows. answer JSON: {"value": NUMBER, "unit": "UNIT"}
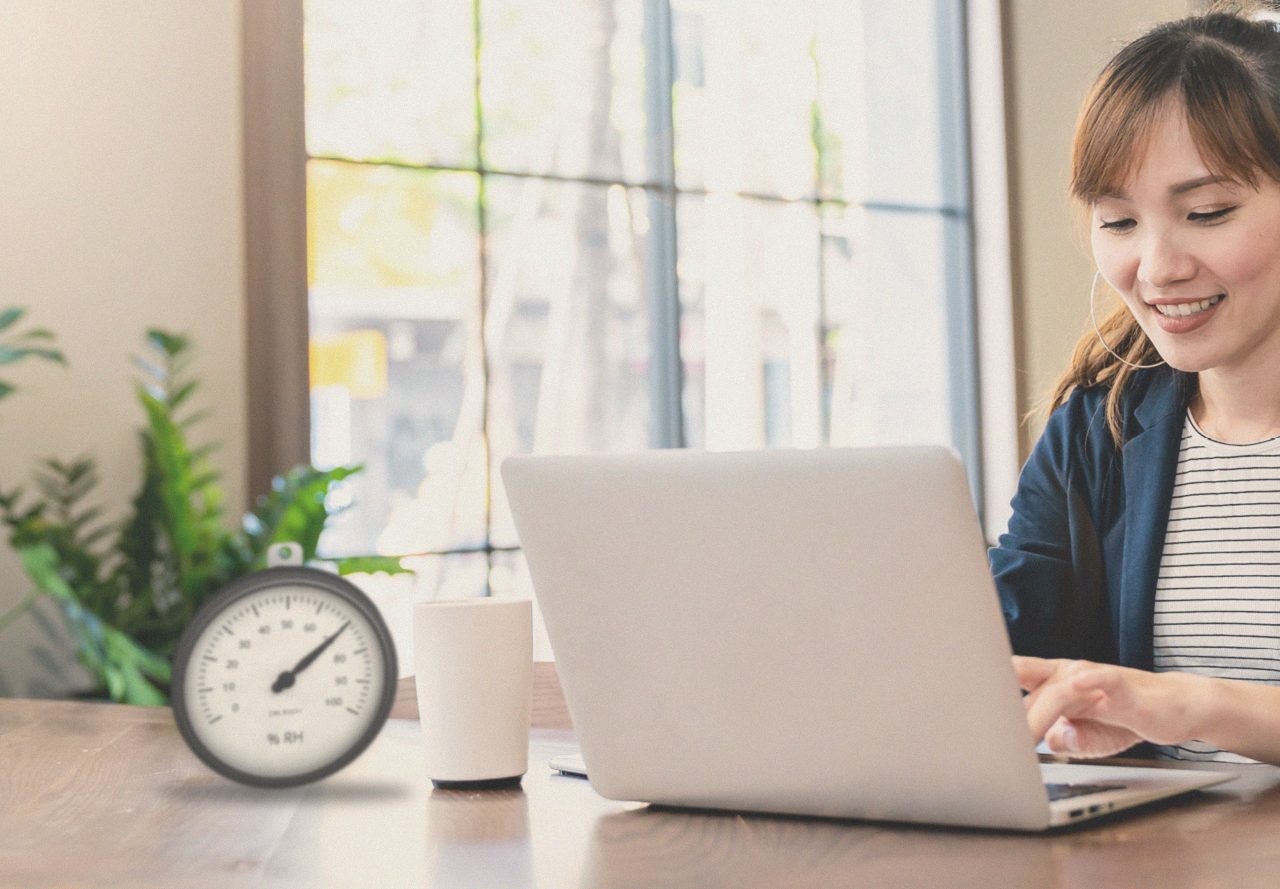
{"value": 70, "unit": "%"}
